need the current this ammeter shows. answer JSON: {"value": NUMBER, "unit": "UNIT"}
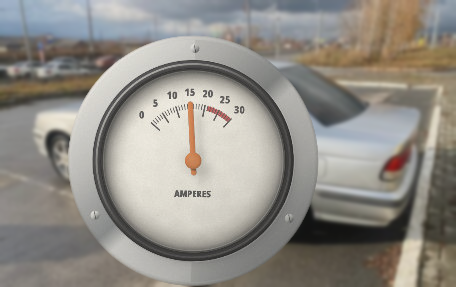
{"value": 15, "unit": "A"}
